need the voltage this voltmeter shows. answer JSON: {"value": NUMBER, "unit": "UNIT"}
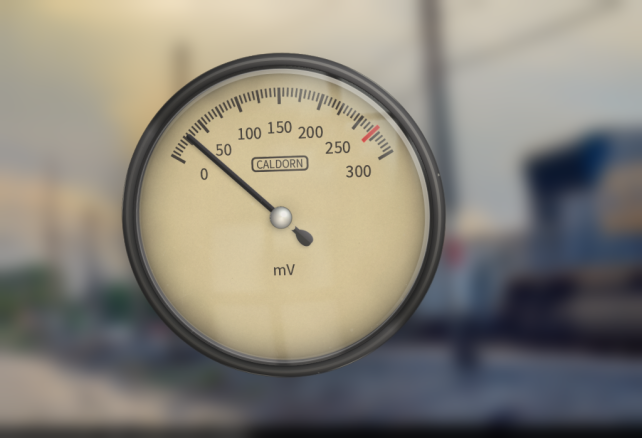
{"value": 30, "unit": "mV"}
